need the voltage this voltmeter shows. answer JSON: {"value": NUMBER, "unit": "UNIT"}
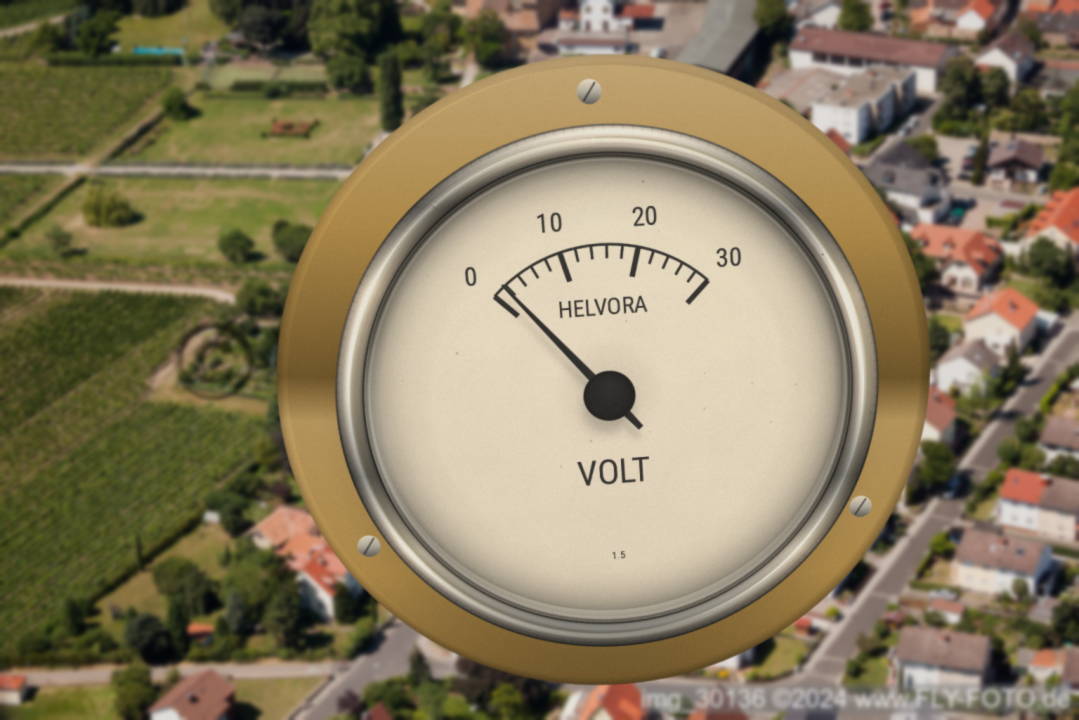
{"value": 2, "unit": "V"}
